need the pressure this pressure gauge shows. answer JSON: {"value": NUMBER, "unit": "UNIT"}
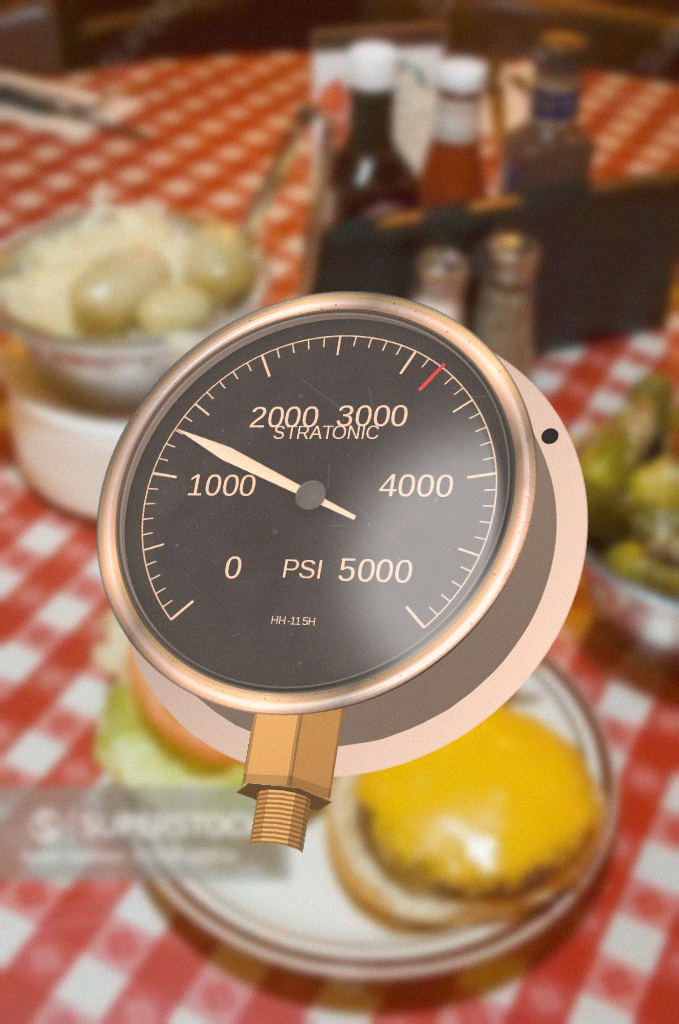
{"value": 1300, "unit": "psi"}
